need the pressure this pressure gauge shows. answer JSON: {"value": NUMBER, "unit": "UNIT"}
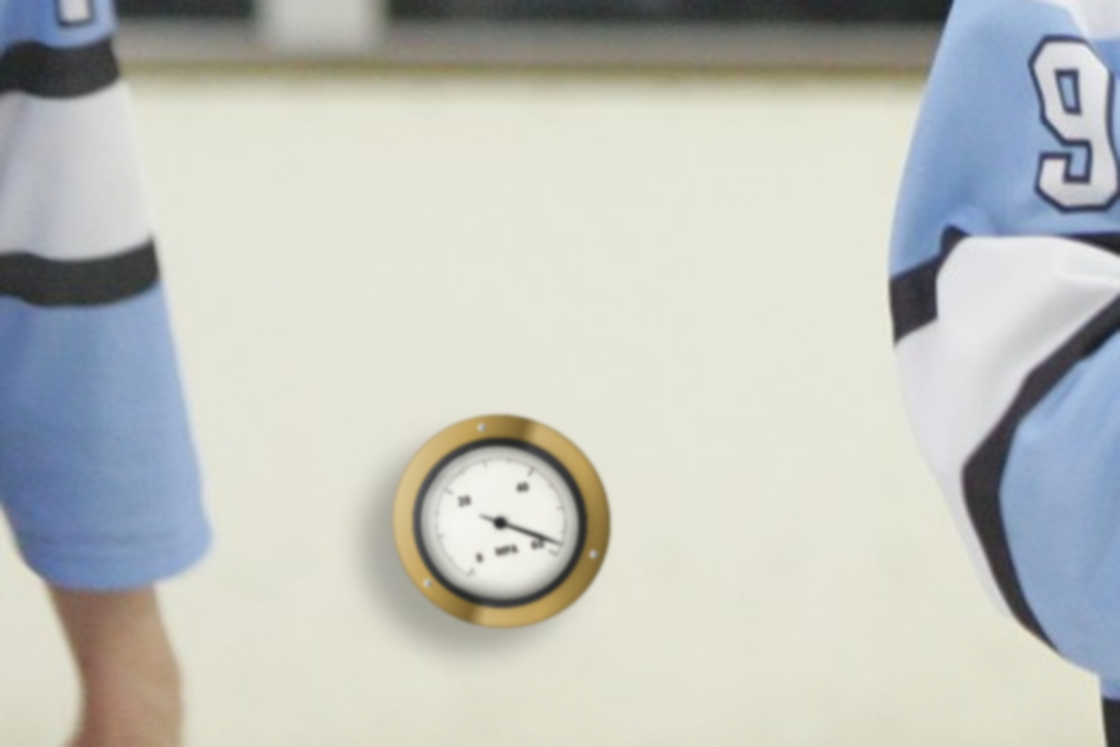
{"value": 57.5, "unit": "MPa"}
